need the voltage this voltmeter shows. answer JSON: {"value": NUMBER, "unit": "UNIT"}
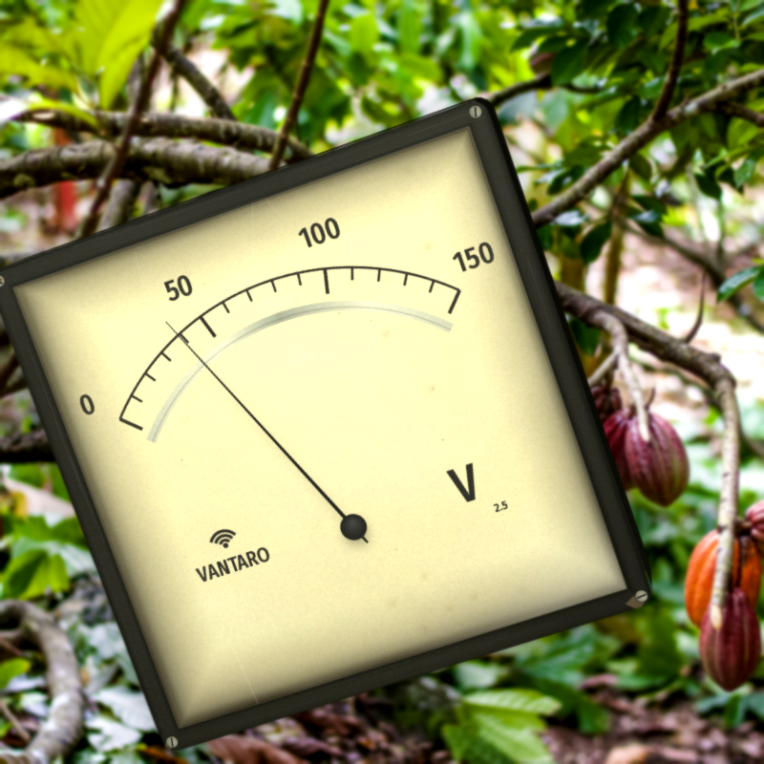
{"value": 40, "unit": "V"}
